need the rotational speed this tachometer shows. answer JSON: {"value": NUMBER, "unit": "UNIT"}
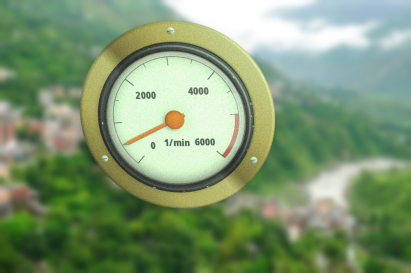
{"value": 500, "unit": "rpm"}
